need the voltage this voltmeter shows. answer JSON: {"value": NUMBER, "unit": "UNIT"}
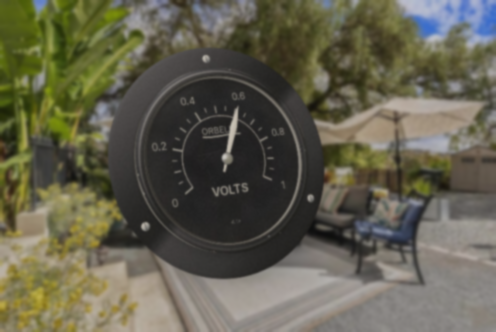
{"value": 0.6, "unit": "V"}
